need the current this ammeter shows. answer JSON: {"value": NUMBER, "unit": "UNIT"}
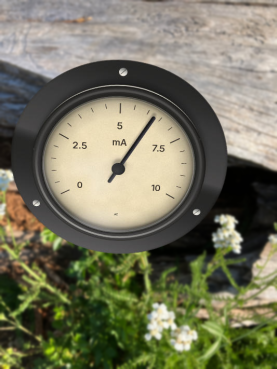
{"value": 6.25, "unit": "mA"}
